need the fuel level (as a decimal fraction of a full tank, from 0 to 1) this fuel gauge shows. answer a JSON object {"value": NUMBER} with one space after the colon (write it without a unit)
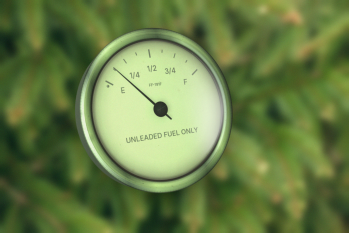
{"value": 0.125}
